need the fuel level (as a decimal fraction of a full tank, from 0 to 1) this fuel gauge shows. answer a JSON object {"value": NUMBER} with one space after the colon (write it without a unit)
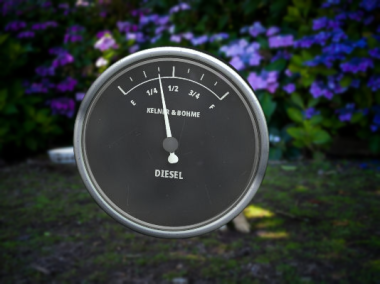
{"value": 0.375}
